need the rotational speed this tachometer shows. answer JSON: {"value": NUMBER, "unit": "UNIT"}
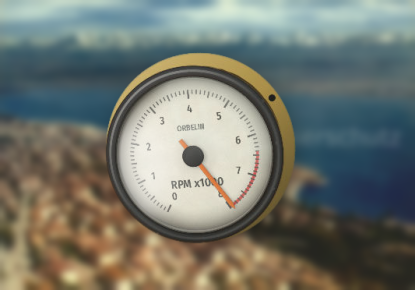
{"value": 7900, "unit": "rpm"}
